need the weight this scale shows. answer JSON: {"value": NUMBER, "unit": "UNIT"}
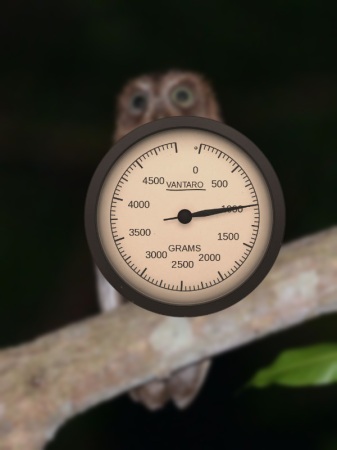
{"value": 1000, "unit": "g"}
